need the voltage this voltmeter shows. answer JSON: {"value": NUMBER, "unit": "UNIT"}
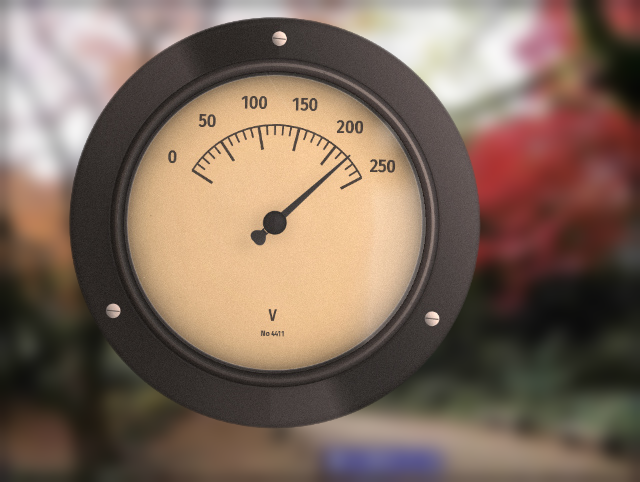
{"value": 220, "unit": "V"}
